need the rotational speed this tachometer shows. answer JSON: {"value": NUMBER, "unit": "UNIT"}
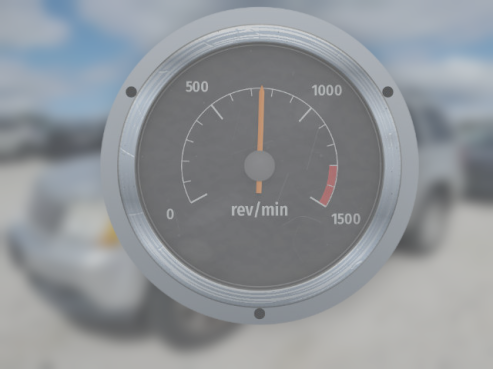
{"value": 750, "unit": "rpm"}
